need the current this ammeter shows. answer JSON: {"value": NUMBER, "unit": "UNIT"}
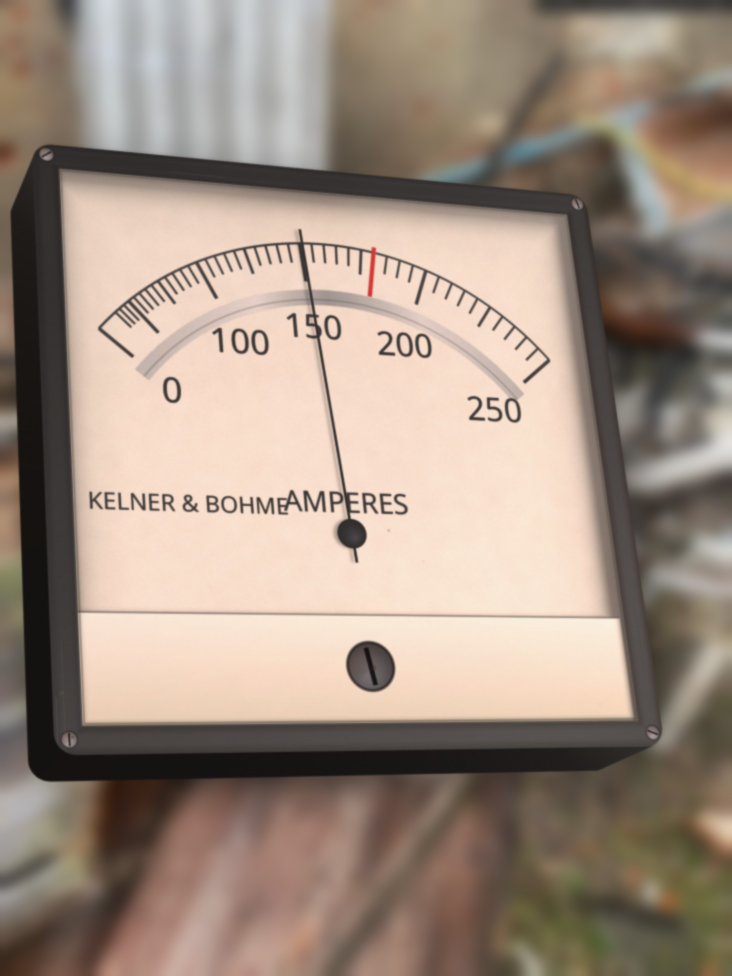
{"value": 150, "unit": "A"}
